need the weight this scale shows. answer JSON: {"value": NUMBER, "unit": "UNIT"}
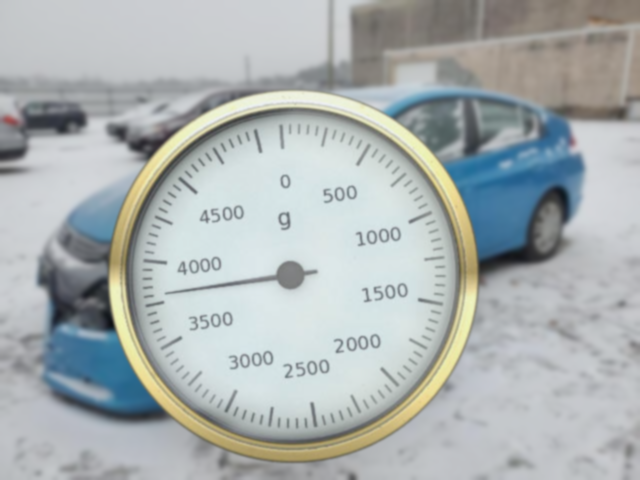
{"value": 3800, "unit": "g"}
